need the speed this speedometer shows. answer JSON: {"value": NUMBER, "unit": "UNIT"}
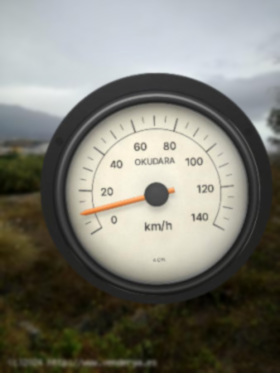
{"value": 10, "unit": "km/h"}
